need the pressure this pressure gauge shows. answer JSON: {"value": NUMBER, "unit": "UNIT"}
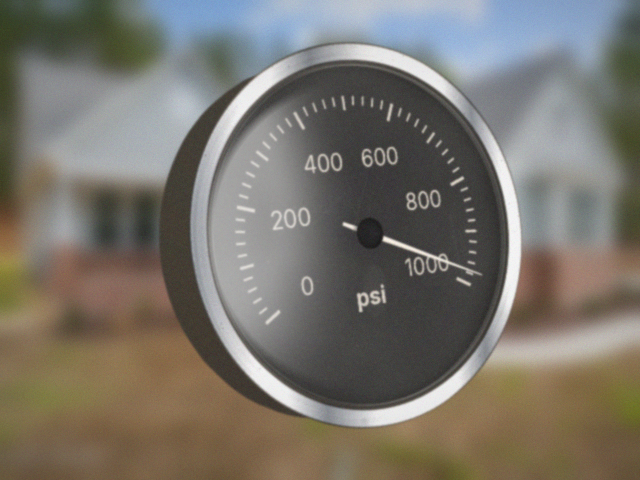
{"value": 980, "unit": "psi"}
